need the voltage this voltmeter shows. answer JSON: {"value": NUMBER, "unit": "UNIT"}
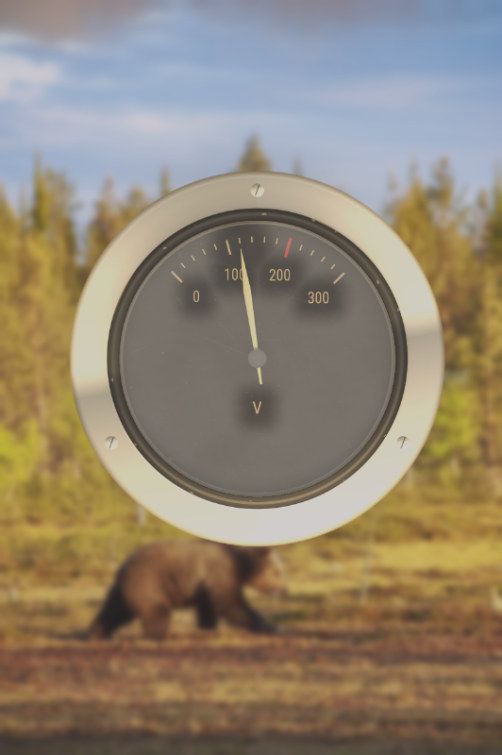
{"value": 120, "unit": "V"}
